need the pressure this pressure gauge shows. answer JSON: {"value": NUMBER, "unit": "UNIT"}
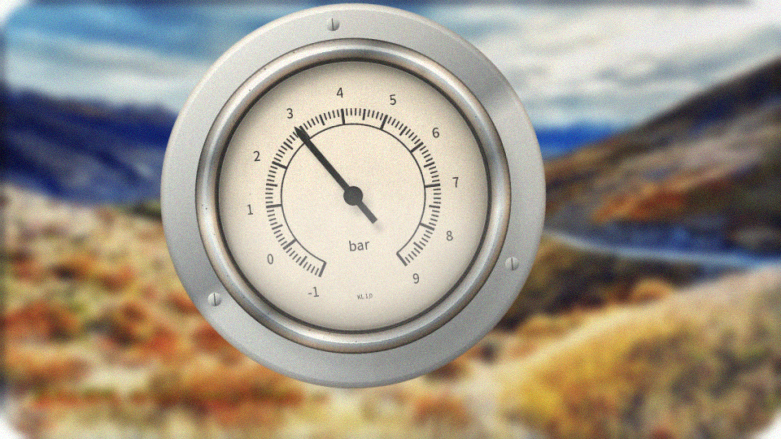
{"value": 2.9, "unit": "bar"}
